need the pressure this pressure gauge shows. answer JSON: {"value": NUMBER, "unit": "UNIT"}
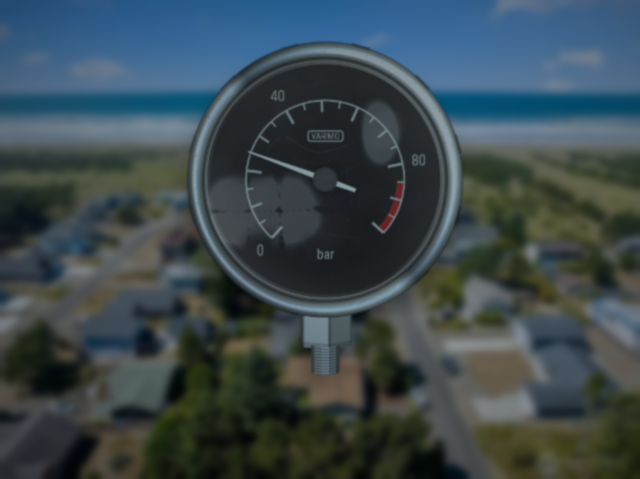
{"value": 25, "unit": "bar"}
